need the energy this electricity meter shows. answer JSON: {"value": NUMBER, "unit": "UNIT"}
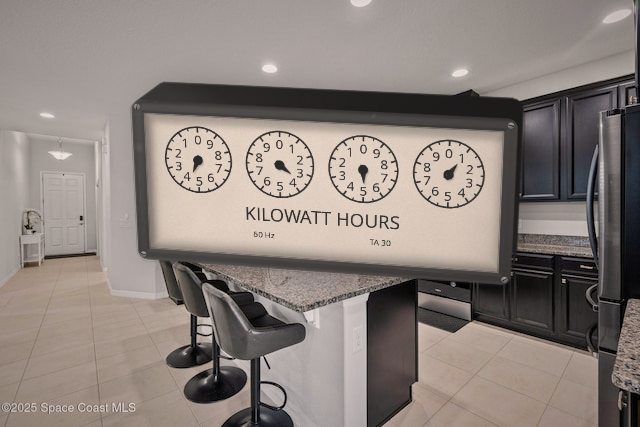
{"value": 4351, "unit": "kWh"}
